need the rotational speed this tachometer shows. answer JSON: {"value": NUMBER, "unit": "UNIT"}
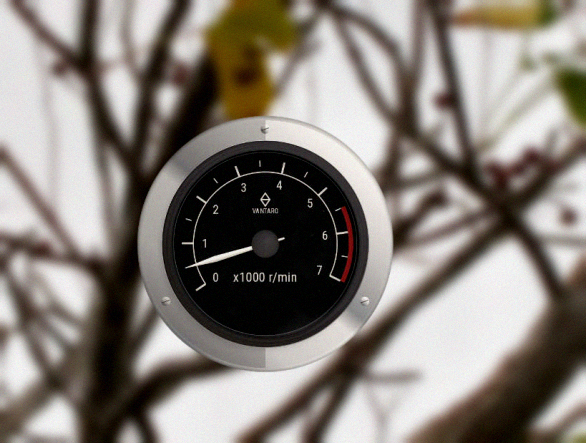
{"value": 500, "unit": "rpm"}
